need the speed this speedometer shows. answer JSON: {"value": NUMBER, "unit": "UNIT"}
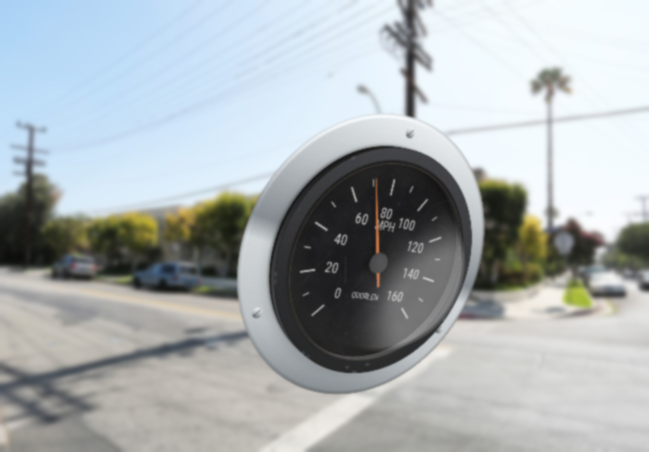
{"value": 70, "unit": "mph"}
